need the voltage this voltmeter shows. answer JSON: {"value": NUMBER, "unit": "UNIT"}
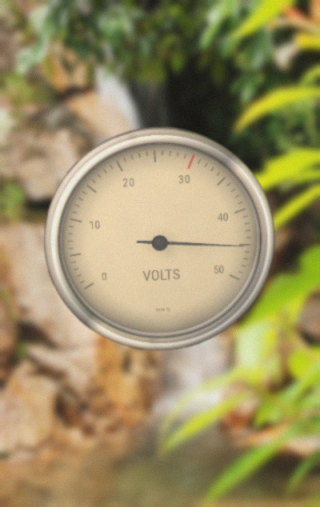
{"value": 45, "unit": "V"}
